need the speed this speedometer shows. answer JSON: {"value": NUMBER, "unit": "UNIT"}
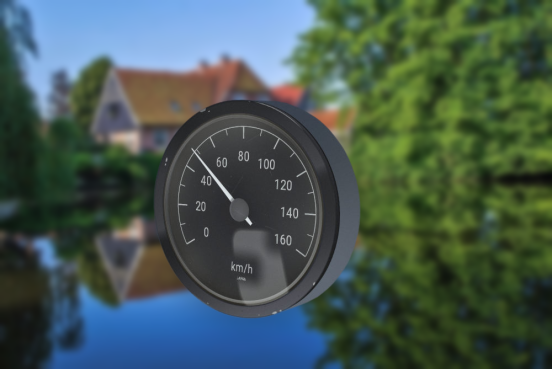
{"value": 50, "unit": "km/h"}
